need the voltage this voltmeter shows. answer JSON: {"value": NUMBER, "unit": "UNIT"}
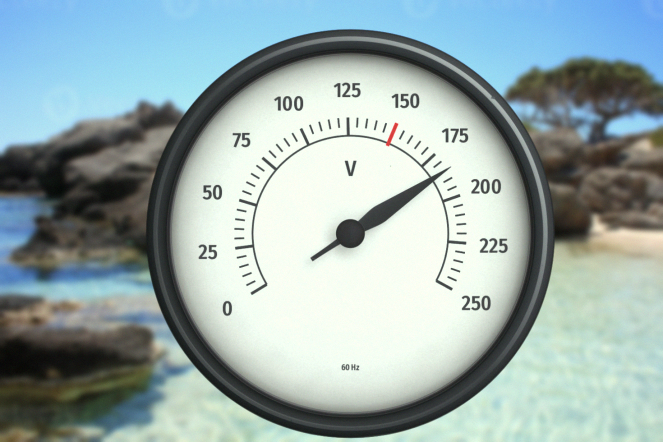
{"value": 185, "unit": "V"}
